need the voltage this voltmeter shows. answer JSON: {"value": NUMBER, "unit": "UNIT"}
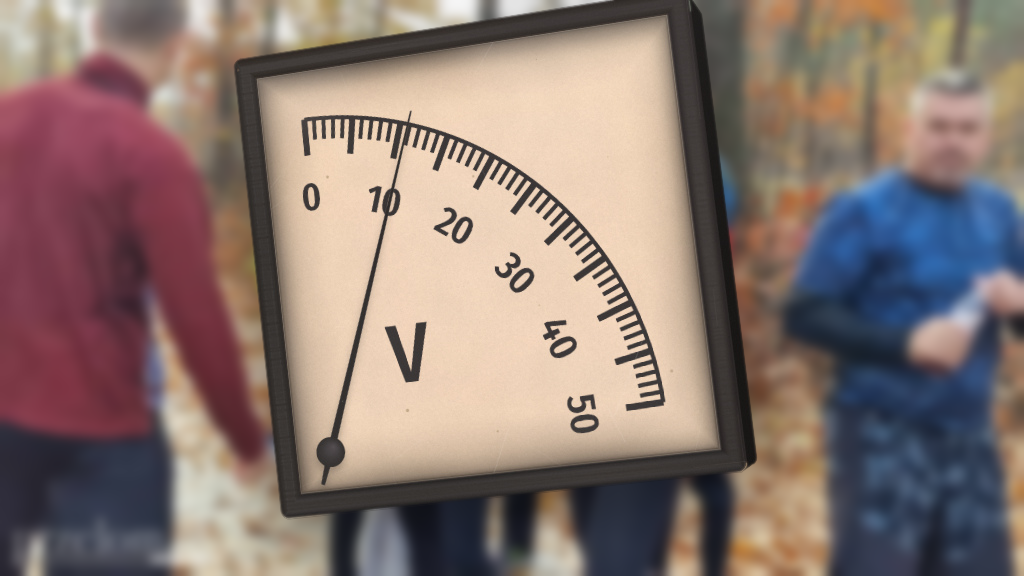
{"value": 11, "unit": "V"}
